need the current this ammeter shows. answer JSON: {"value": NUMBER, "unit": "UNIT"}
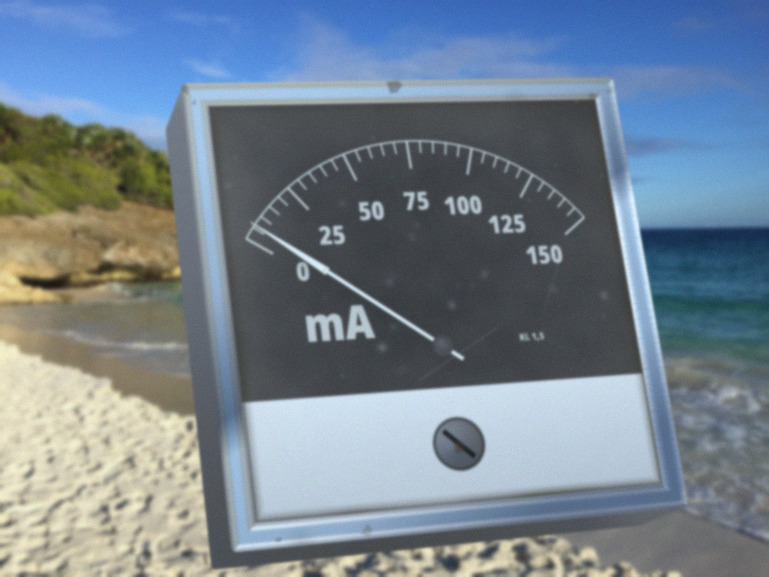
{"value": 5, "unit": "mA"}
